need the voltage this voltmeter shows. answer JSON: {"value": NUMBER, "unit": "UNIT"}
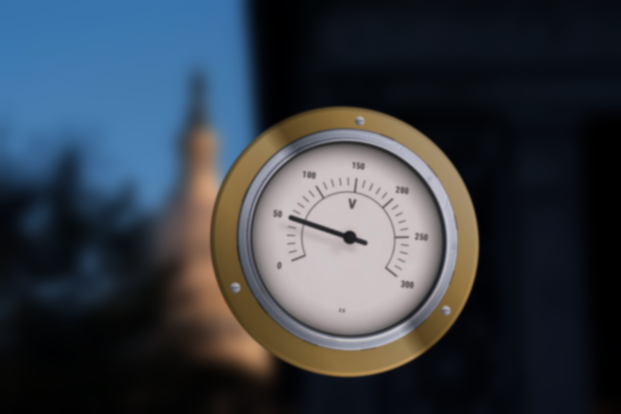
{"value": 50, "unit": "V"}
